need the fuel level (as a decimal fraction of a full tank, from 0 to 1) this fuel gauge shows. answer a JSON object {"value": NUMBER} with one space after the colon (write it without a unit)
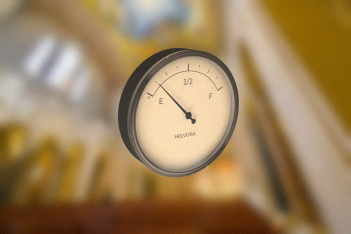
{"value": 0.125}
